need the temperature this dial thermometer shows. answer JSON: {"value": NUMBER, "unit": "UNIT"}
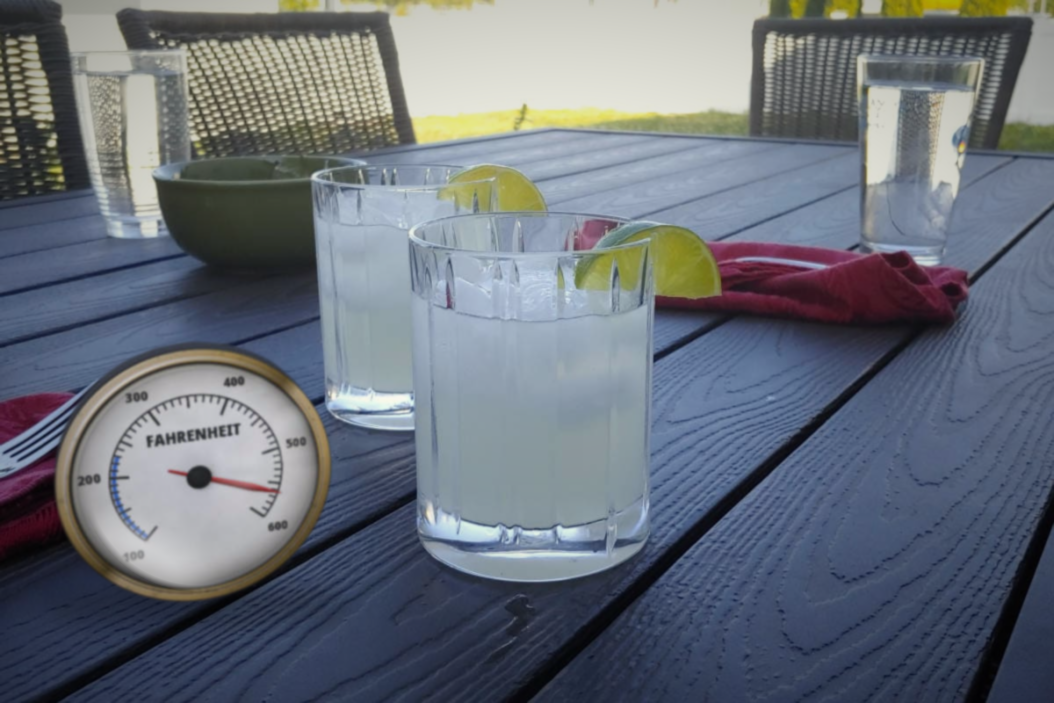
{"value": 560, "unit": "°F"}
